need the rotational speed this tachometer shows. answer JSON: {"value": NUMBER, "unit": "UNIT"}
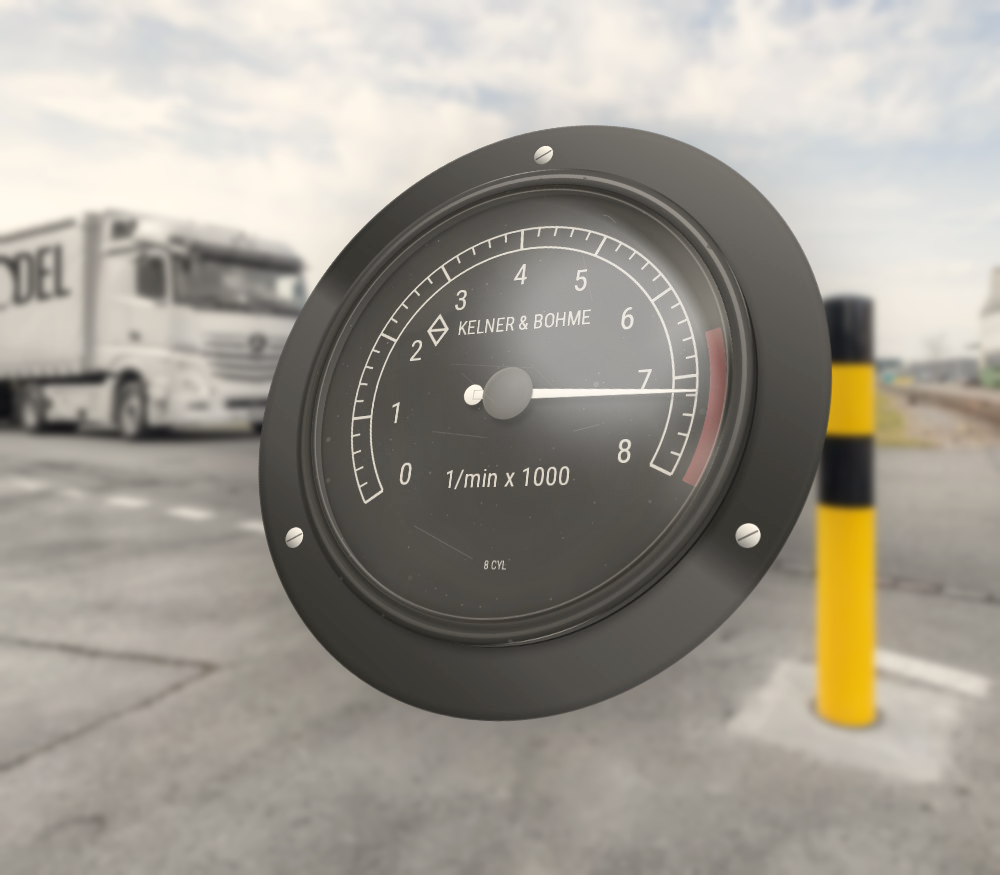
{"value": 7200, "unit": "rpm"}
